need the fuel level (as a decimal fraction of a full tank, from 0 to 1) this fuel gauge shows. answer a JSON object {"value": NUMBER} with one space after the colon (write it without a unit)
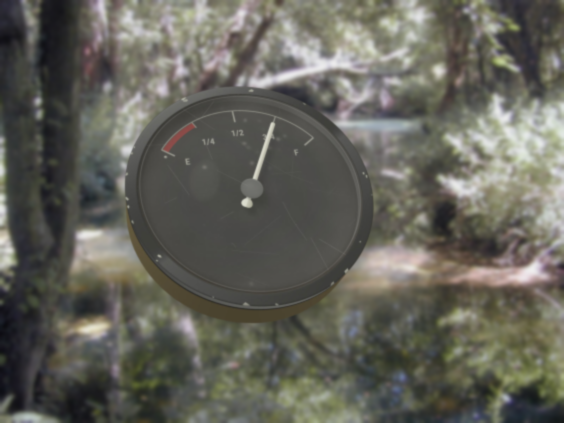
{"value": 0.75}
